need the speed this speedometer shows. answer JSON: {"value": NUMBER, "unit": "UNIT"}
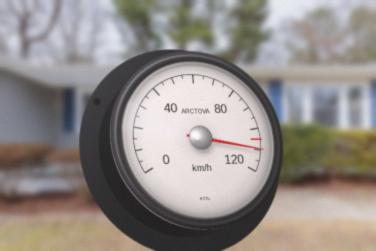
{"value": 110, "unit": "km/h"}
